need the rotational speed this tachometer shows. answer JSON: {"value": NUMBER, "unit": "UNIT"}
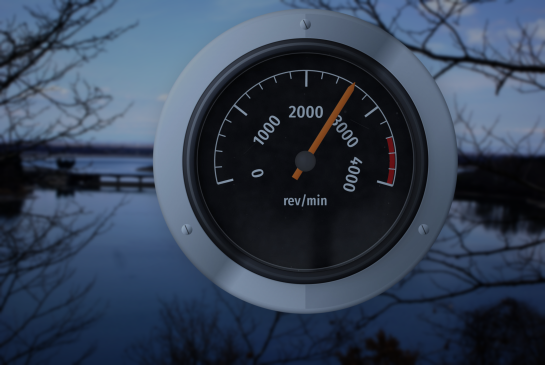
{"value": 2600, "unit": "rpm"}
